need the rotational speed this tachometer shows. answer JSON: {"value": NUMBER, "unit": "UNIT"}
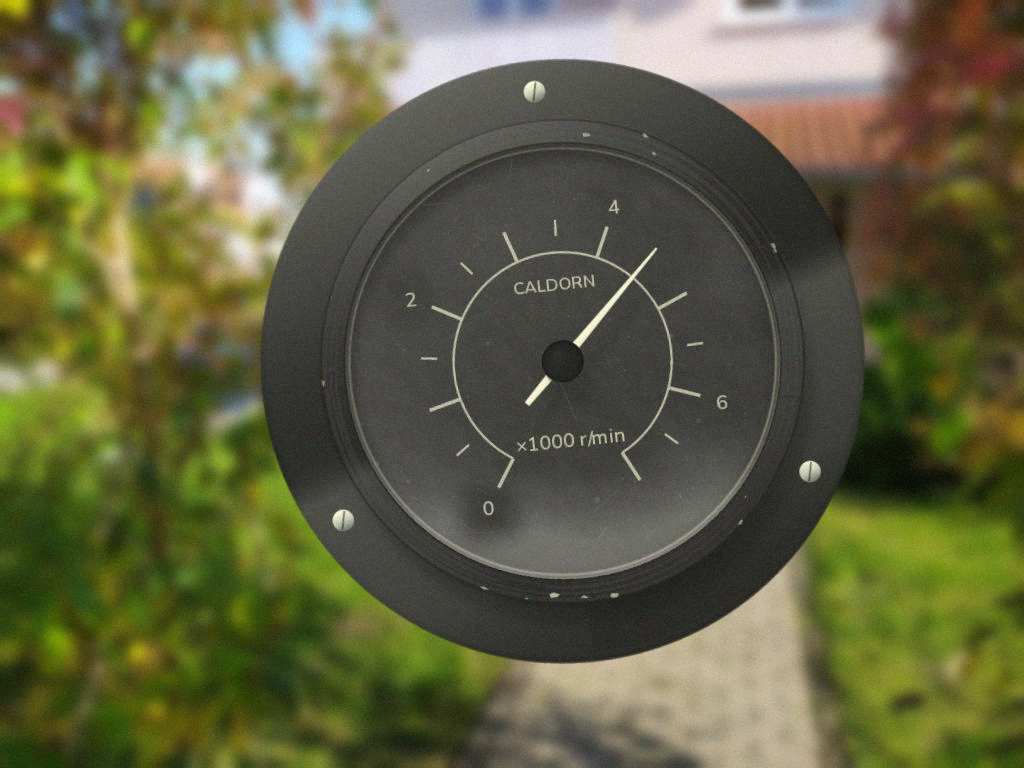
{"value": 4500, "unit": "rpm"}
